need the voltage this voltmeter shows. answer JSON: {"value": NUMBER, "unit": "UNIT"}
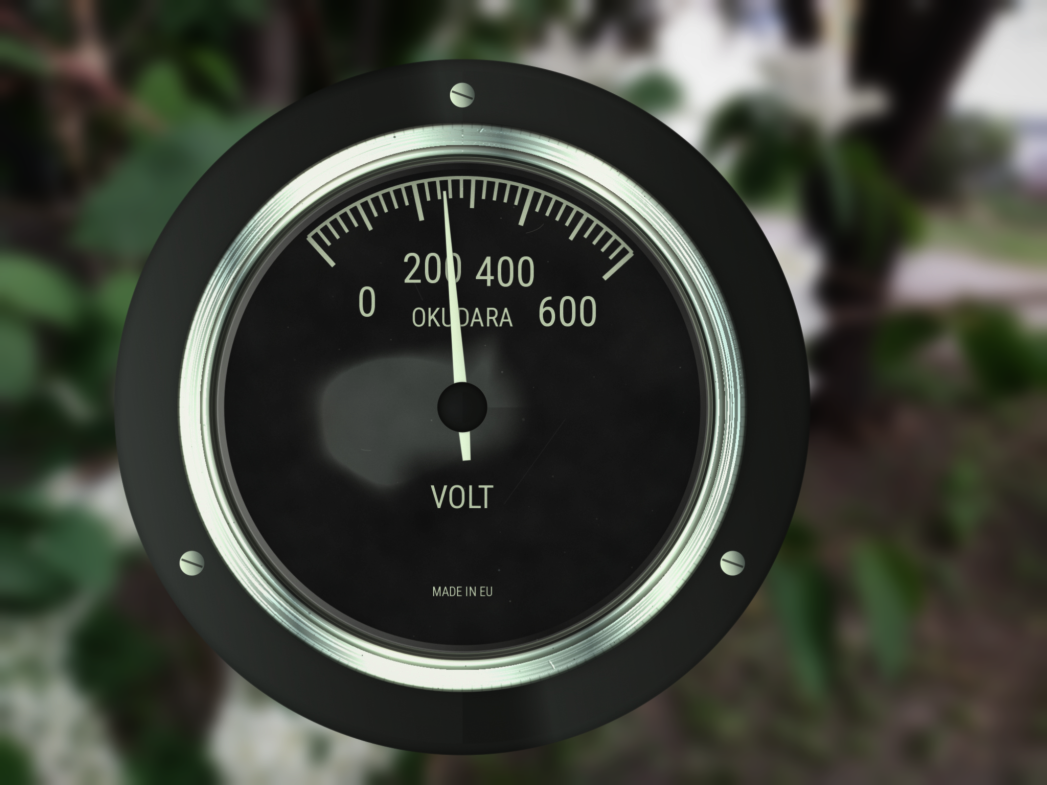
{"value": 250, "unit": "V"}
